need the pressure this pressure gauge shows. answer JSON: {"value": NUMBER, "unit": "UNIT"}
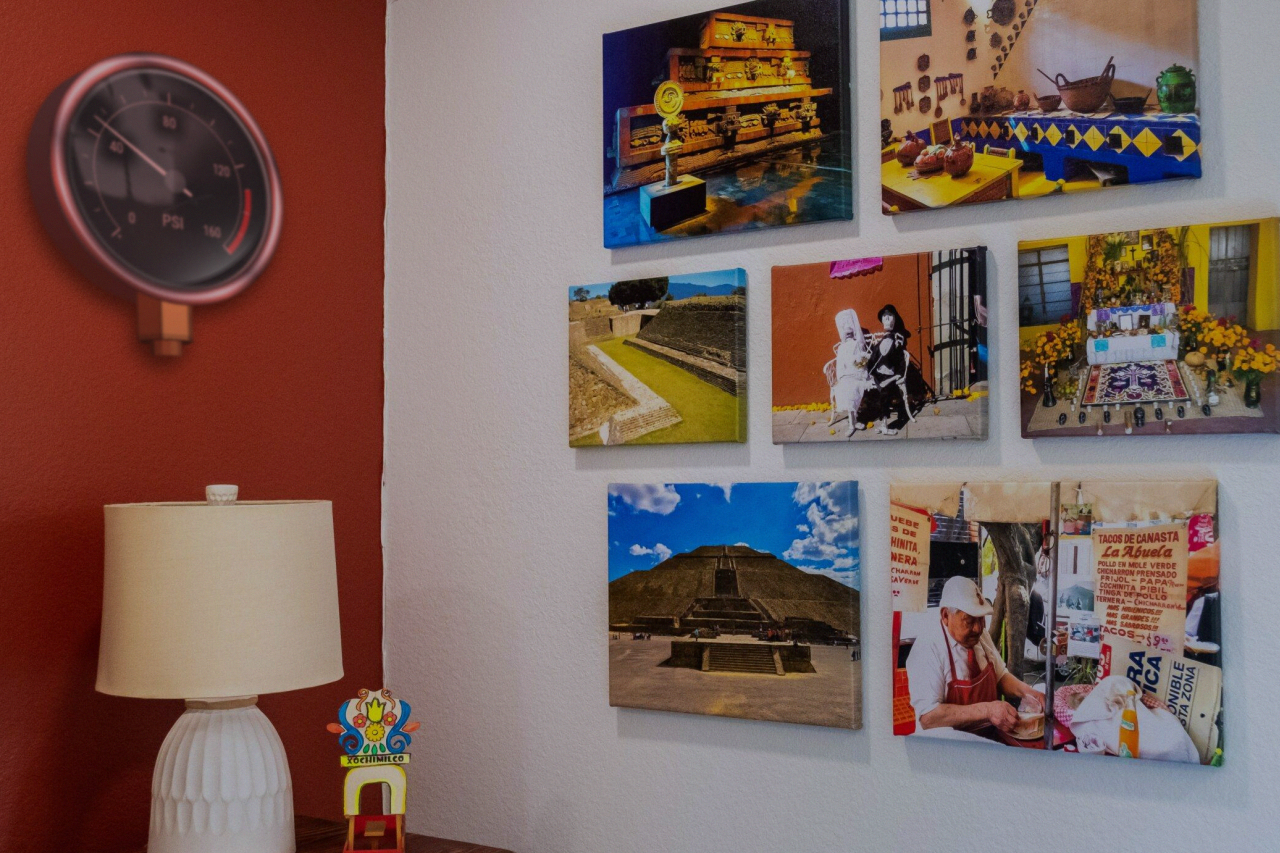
{"value": 45, "unit": "psi"}
